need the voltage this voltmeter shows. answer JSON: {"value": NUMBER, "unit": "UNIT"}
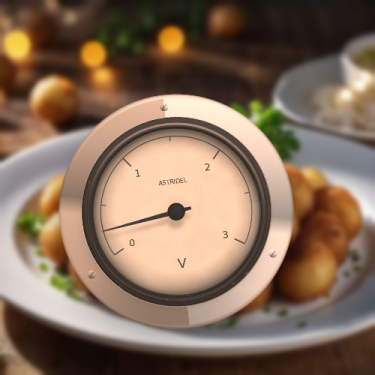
{"value": 0.25, "unit": "V"}
